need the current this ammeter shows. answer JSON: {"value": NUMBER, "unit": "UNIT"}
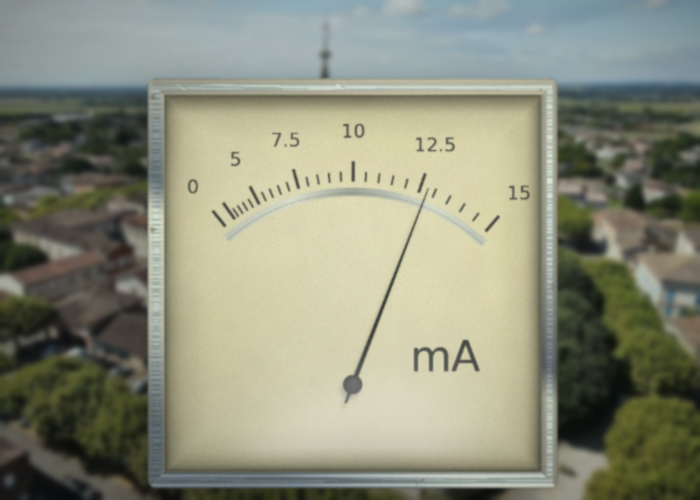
{"value": 12.75, "unit": "mA"}
